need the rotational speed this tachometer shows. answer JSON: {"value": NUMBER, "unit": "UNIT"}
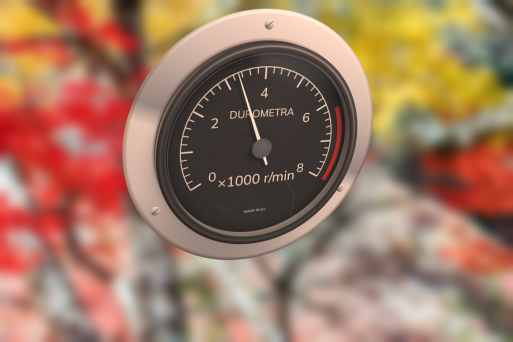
{"value": 3300, "unit": "rpm"}
